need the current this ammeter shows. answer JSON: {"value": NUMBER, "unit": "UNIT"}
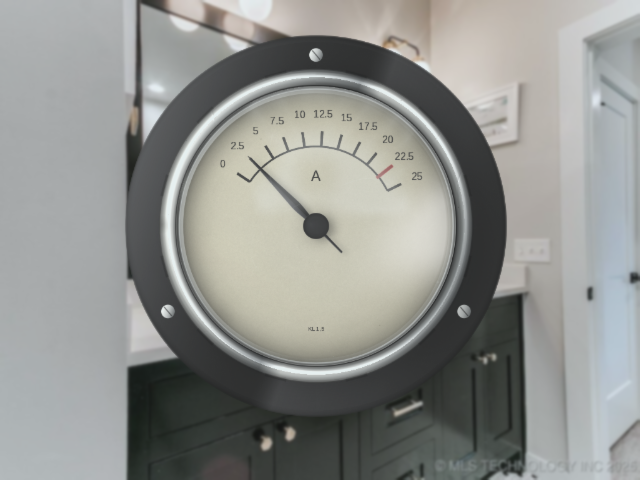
{"value": 2.5, "unit": "A"}
